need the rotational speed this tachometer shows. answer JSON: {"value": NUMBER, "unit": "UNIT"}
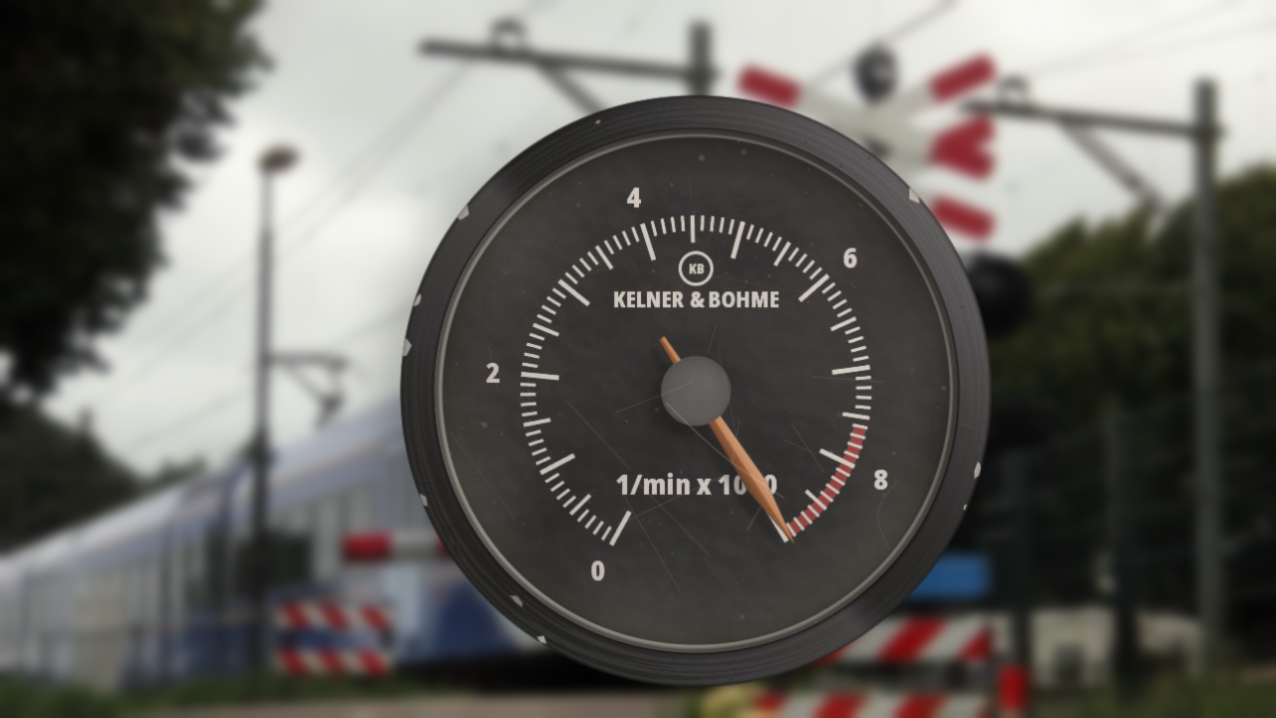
{"value": 8950, "unit": "rpm"}
